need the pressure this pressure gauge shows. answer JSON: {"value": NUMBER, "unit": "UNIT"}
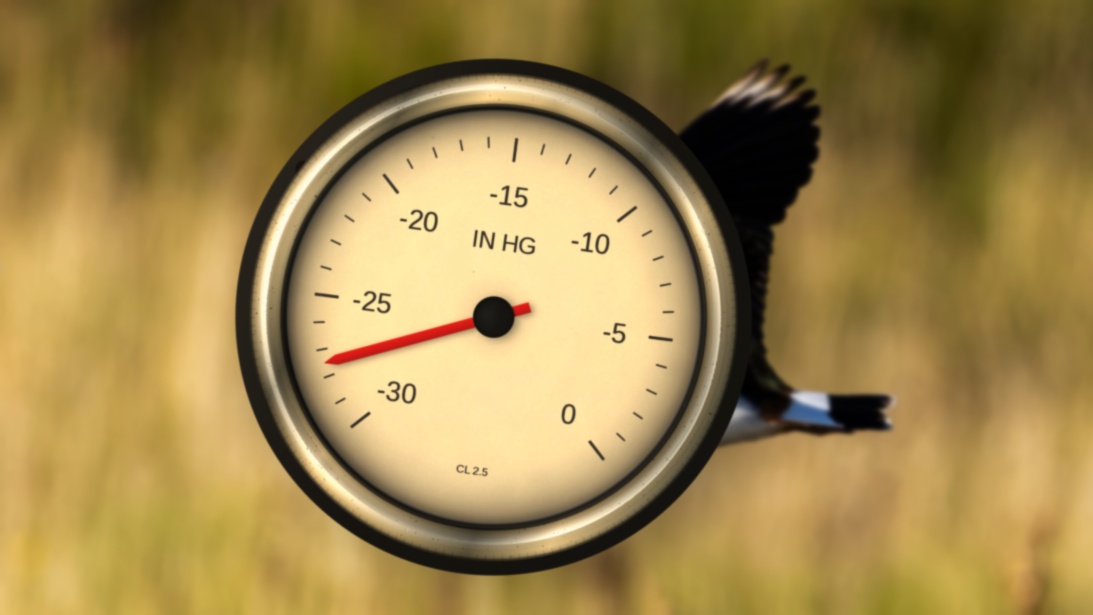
{"value": -27.5, "unit": "inHg"}
